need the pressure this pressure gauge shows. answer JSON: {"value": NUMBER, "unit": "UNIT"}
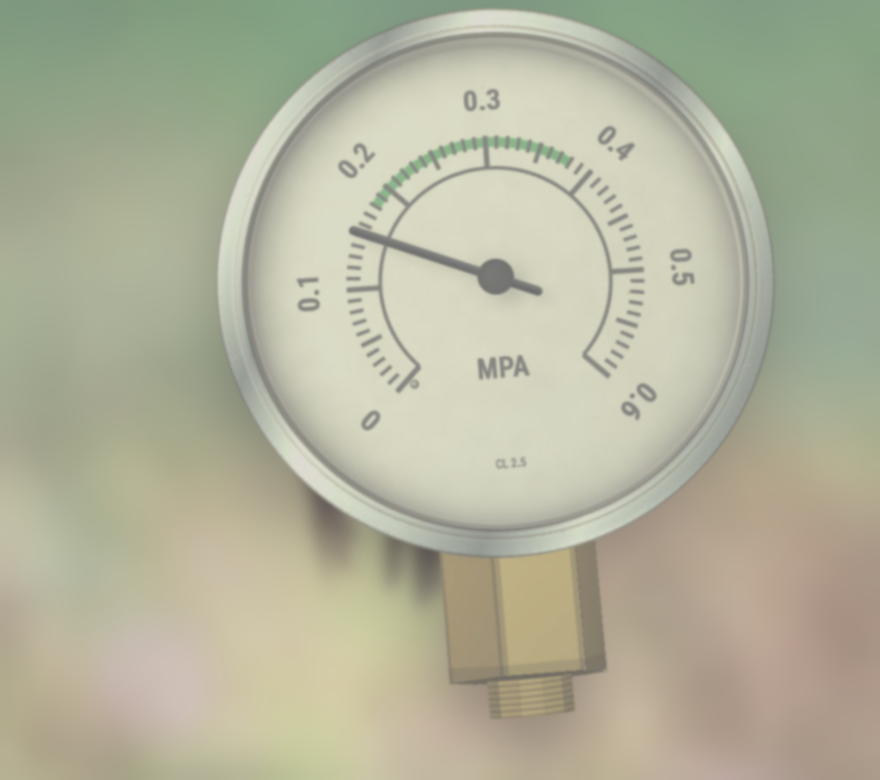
{"value": 0.15, "unit": "MPa"}
